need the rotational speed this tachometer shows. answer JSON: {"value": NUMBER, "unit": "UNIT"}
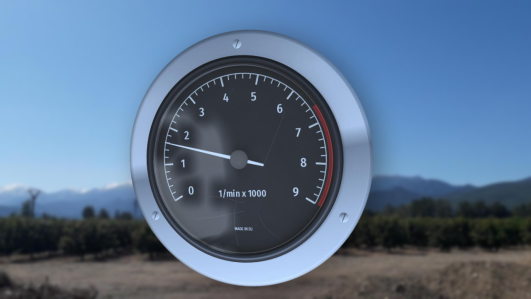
{"value": 1600, "unit": "rpm"}
